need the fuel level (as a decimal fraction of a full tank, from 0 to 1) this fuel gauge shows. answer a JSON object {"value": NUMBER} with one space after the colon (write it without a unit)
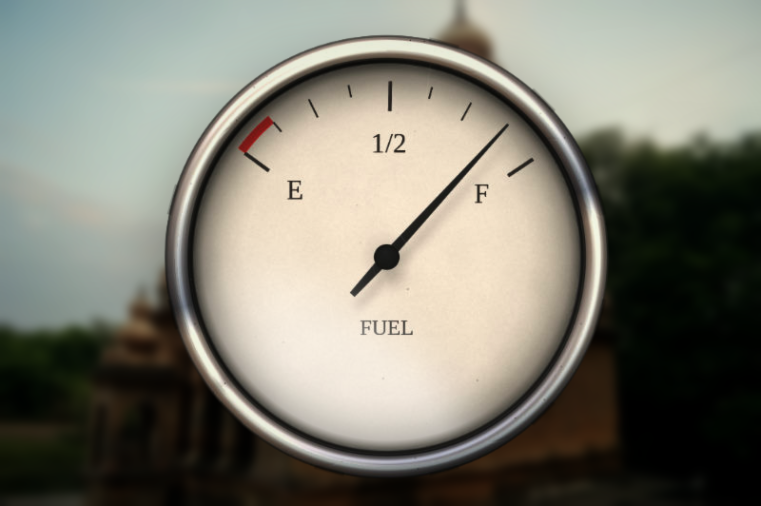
{"value": 0.875}
